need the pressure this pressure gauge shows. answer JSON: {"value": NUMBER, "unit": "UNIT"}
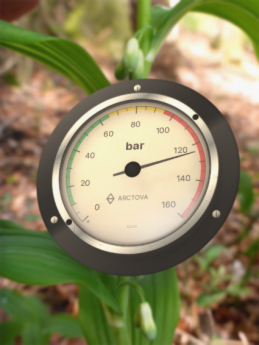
{"value": 125, "unit": "bar"}
